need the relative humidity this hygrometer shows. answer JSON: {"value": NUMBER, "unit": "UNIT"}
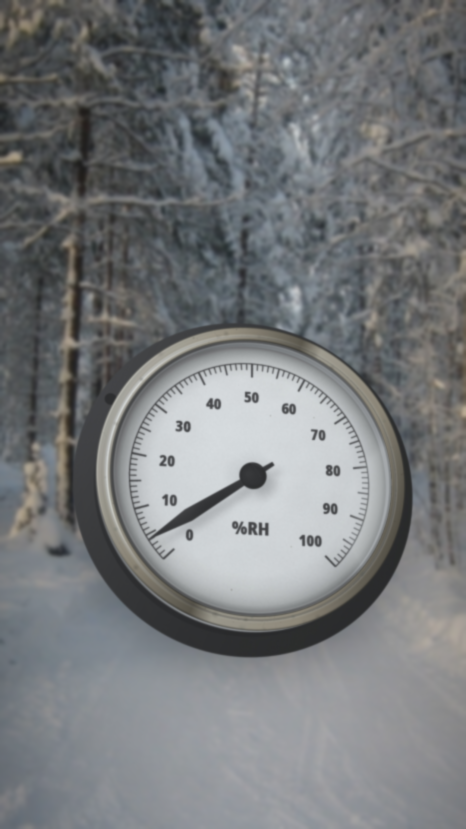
{"value": 4, "unit": "%"}
